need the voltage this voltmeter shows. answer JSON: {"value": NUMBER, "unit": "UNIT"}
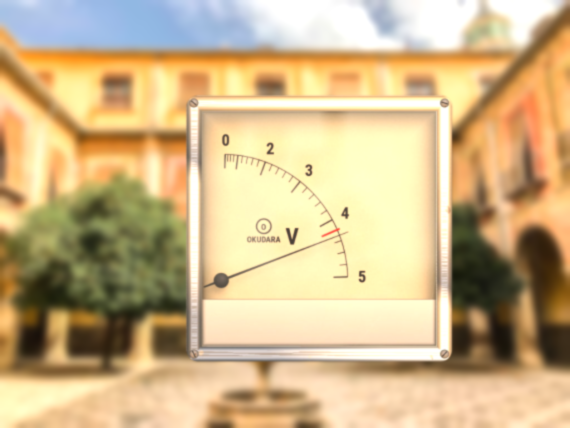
{"value": 4.3, "unit": "V"}
